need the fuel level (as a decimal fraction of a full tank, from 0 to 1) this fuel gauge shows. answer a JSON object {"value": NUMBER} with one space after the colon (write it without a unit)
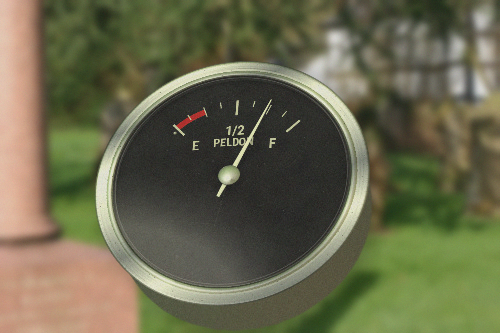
{"value": 0.75}
